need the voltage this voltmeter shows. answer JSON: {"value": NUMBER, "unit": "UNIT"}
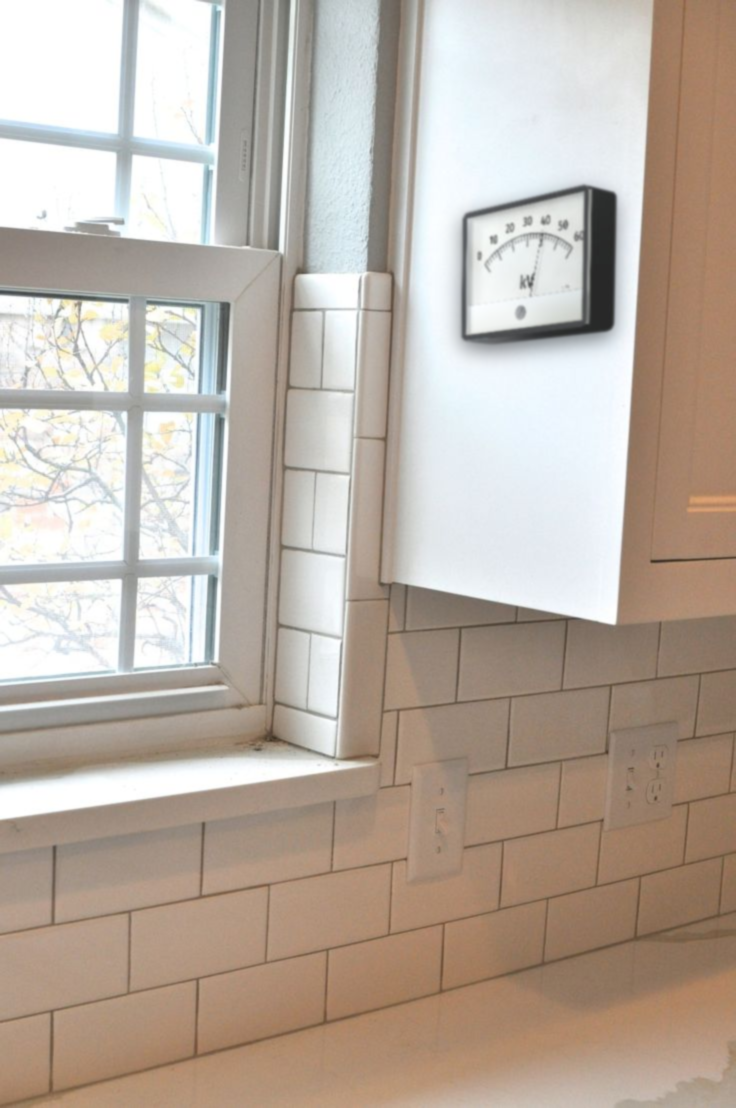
{"value": 40, "unit": "kV"}
